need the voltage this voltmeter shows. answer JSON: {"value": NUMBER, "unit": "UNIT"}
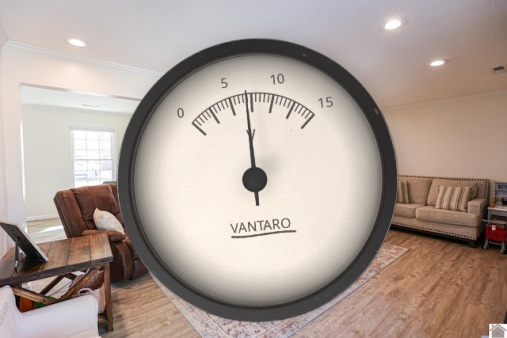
{"value": 7, "unit": "V"}
